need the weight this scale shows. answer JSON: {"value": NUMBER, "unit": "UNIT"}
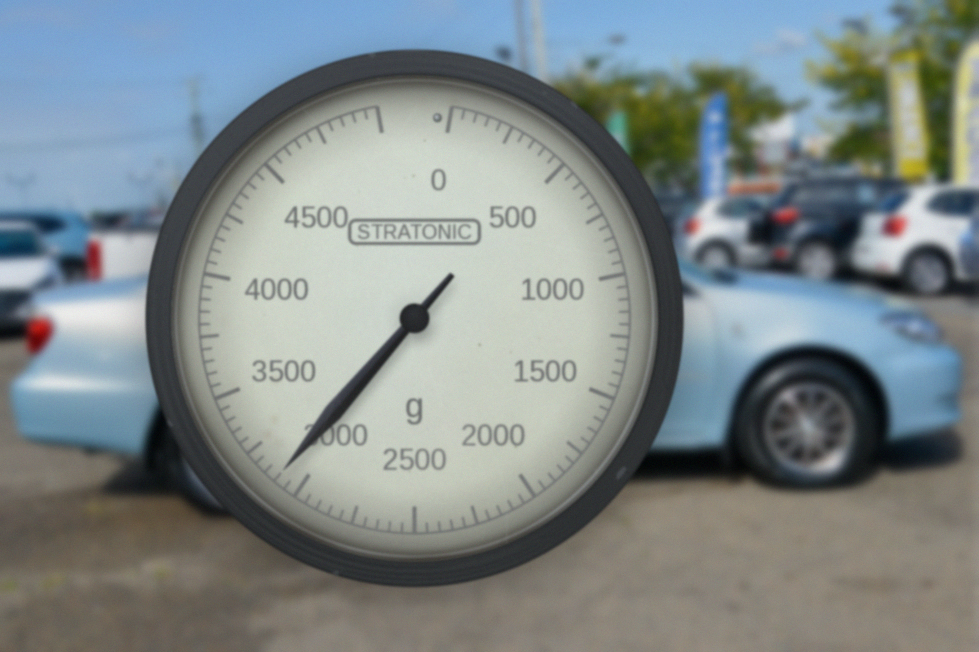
{"value": 3100, "unit": "g"}
